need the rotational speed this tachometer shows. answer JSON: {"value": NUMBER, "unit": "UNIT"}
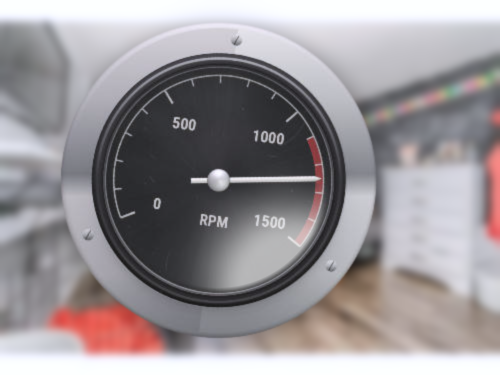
{"value": 1250, "unit": "rpm"}
